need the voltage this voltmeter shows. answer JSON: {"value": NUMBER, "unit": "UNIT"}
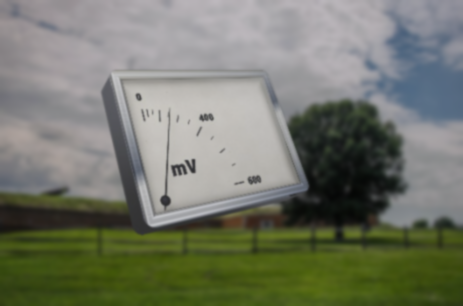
{"value": 250, "unit": "mV"}
